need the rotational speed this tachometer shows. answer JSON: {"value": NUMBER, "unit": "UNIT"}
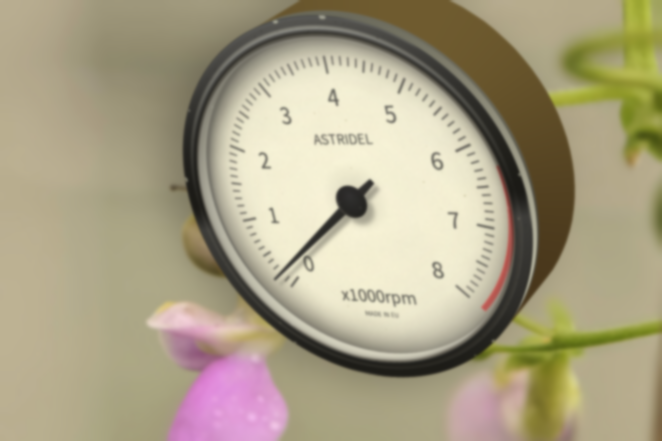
{"value": 200, "unit": "rpm"}
